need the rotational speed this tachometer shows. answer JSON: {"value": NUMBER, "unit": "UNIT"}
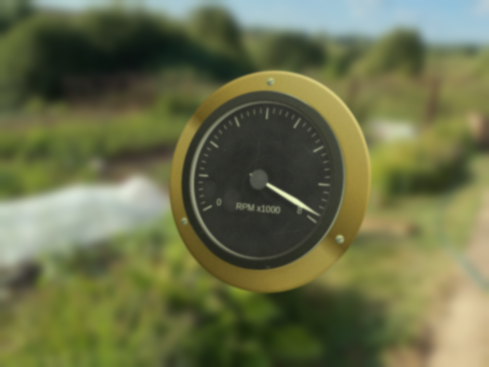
{"value": 7800, "unit": "rpm"}
